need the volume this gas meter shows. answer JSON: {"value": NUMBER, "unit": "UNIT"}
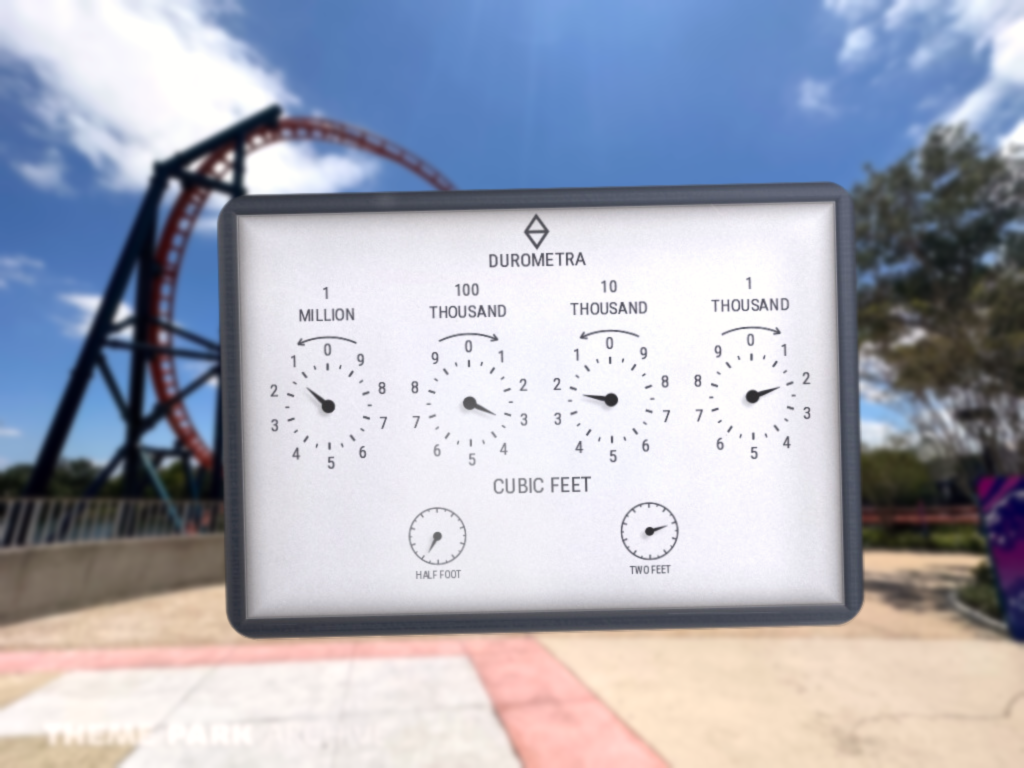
{"value": 132200, "unit": "ft³"}
